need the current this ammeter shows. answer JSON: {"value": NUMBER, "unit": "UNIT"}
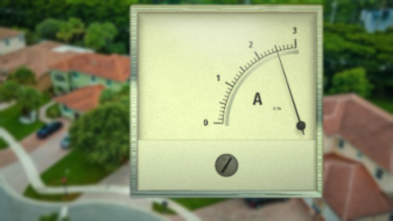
{"value": 2.5, "unit": "A"}
